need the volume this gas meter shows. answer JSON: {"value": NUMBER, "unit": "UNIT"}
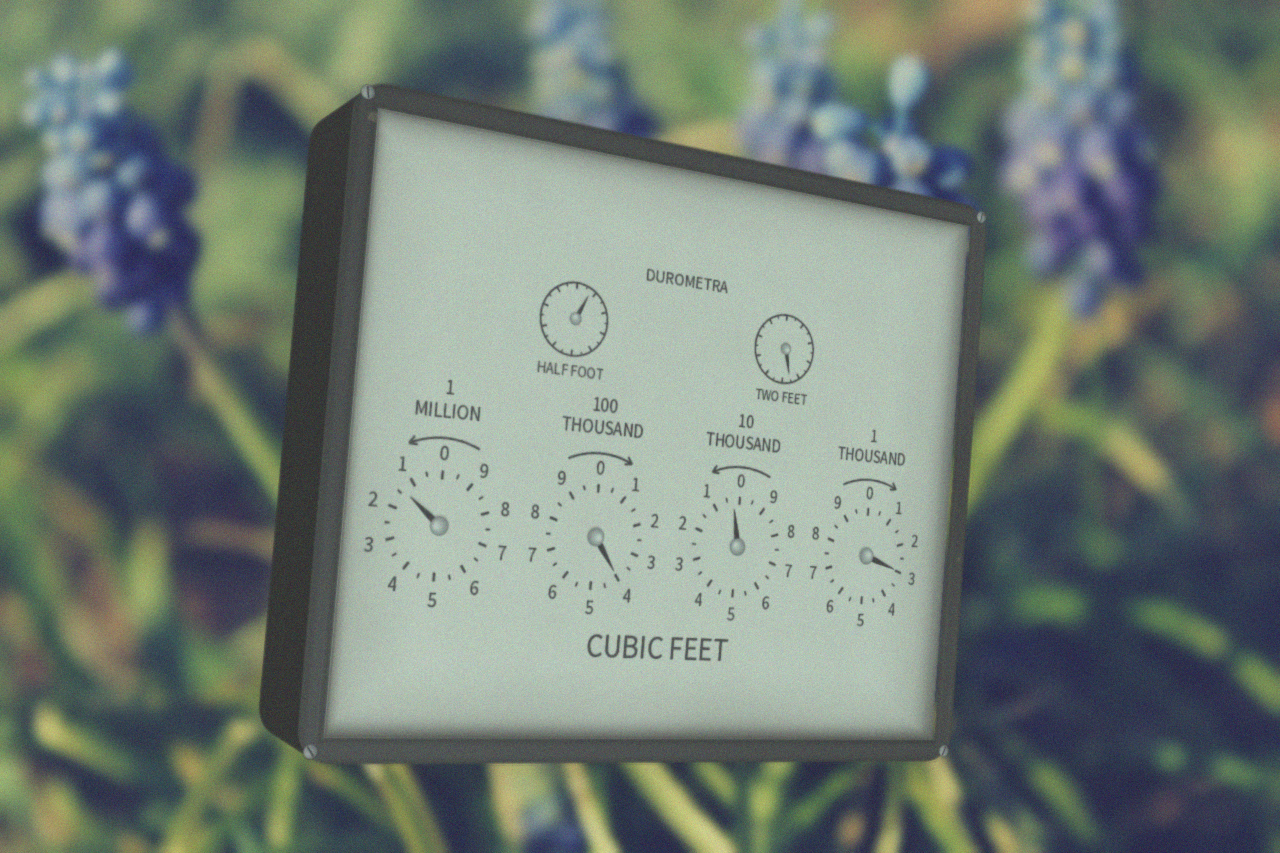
{"value": 140300, "unit": "ft³"}
